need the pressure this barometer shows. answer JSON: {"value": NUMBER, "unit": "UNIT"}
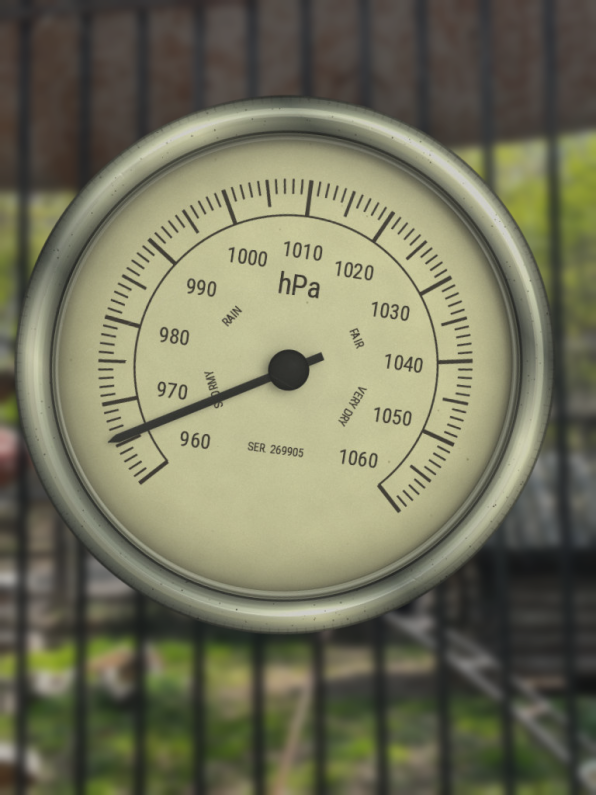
{"value": 966, "unit": "hPa"}
